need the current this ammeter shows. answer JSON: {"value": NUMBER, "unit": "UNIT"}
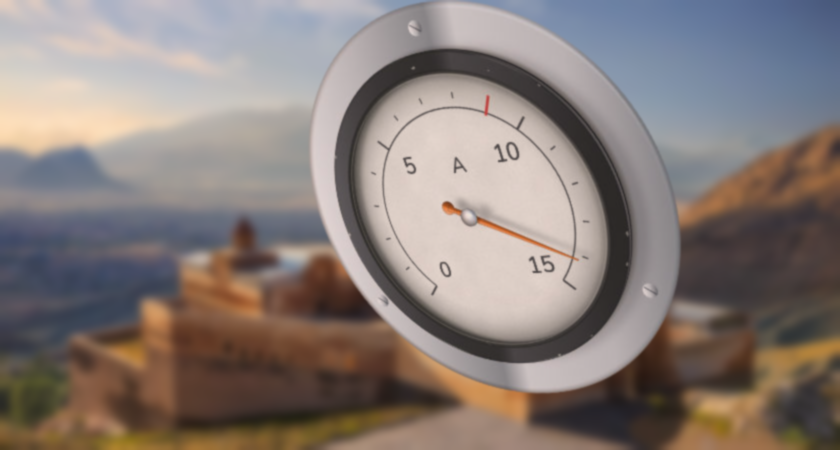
{"value": 14, "unit": "A"}
